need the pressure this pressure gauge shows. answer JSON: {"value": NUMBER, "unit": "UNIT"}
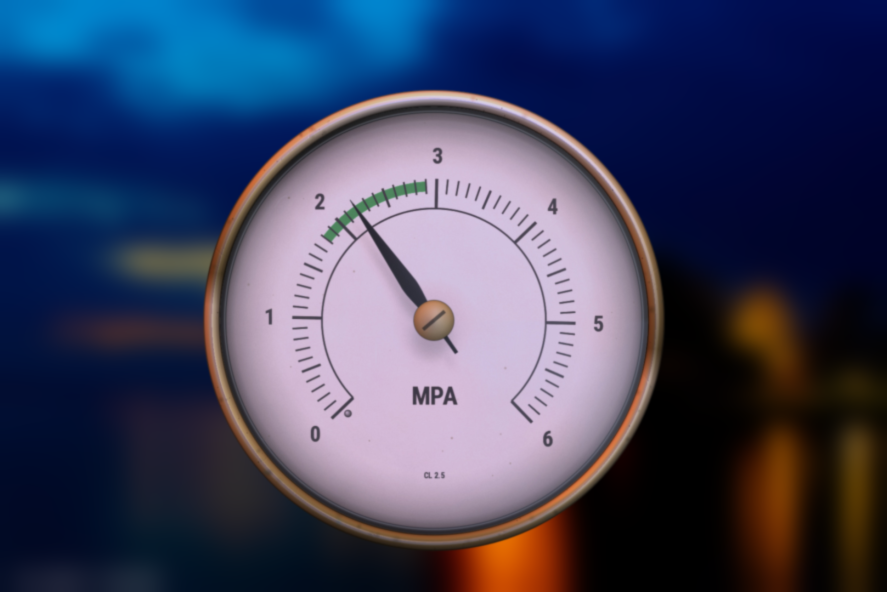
{"value": 2.2, "unit": "MPa"}
